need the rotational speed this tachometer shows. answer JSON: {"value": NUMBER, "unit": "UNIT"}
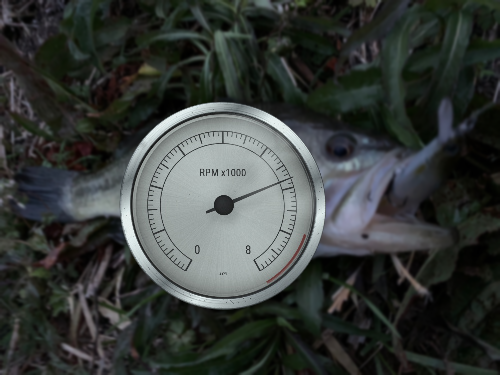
{"value": 5800, "unit": "rpm"}
